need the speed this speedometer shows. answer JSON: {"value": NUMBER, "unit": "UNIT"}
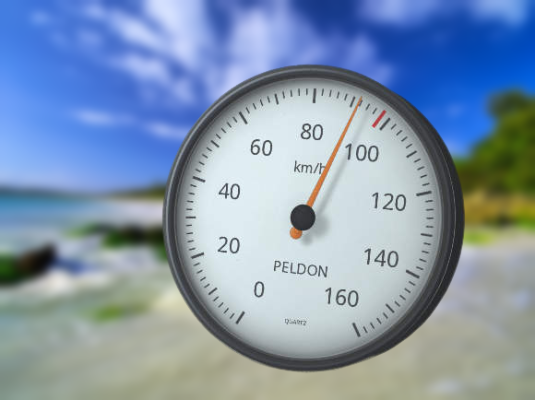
{"value": 92, "unit": "km/h"}
